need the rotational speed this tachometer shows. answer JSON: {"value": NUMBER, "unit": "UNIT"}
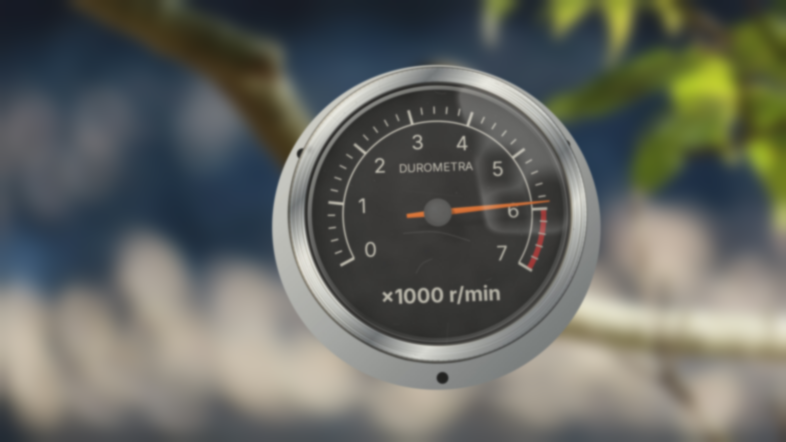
{"value": 5900, "unit": "rpm"}
